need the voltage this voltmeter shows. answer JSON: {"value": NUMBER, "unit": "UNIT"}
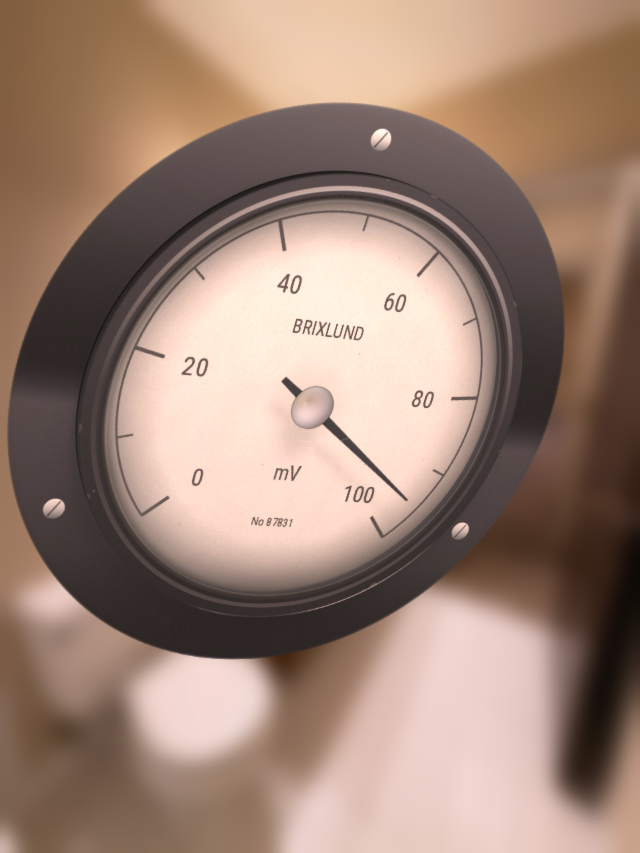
{"value": 95, "unit": "mV"}
